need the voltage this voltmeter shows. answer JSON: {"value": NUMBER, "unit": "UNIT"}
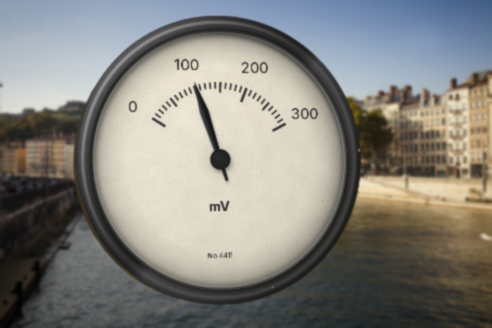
{"value": 100, "unit": "mV"}
